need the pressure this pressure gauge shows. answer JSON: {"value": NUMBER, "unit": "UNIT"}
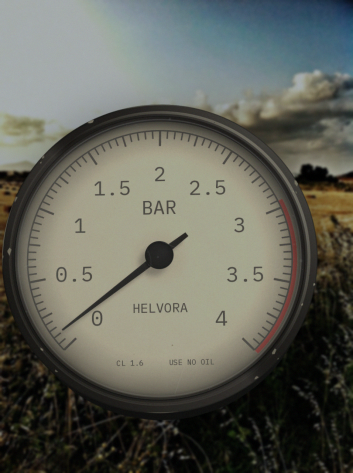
{"value": 0.1, "unit": "bar"}
